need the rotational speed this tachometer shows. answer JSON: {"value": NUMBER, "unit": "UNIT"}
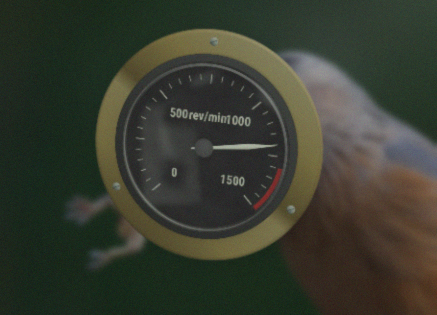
{"value": 1200, "unit": "rpm"}
